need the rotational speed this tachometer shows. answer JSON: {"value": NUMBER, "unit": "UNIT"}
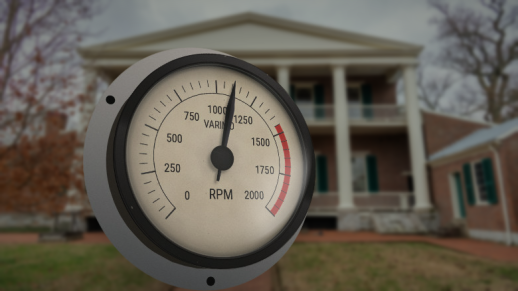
{"value": 1100, "unit": "rpm"}
